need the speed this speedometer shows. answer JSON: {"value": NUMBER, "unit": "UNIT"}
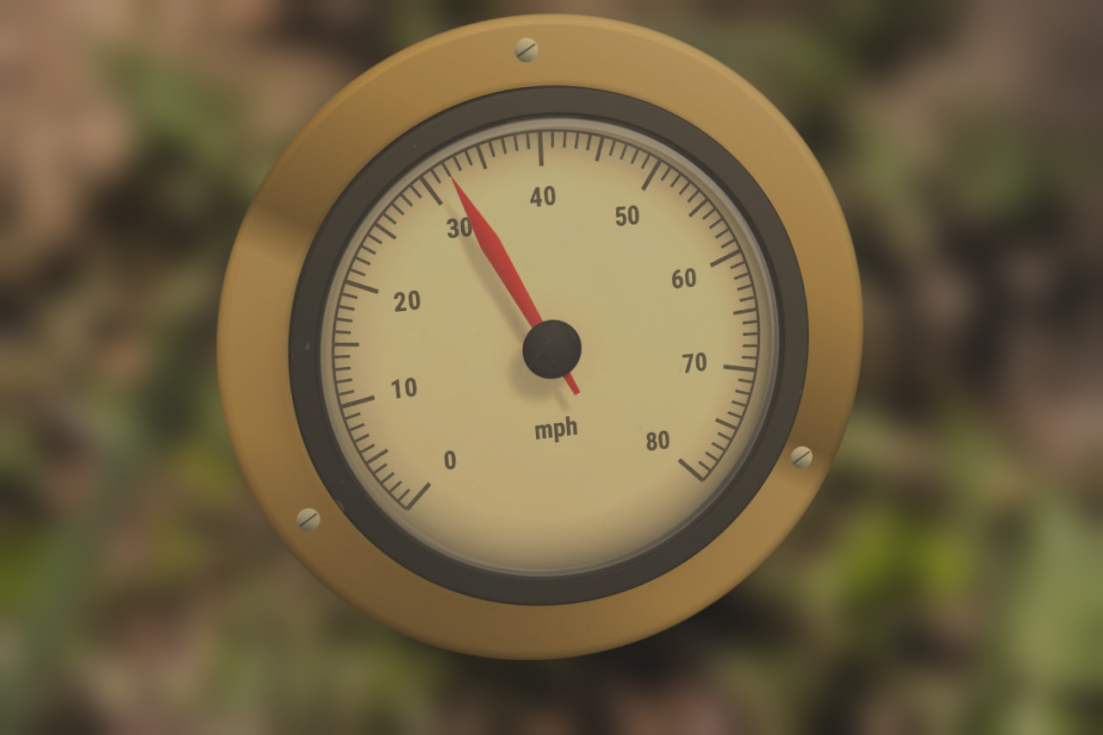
{"value": 32, "unit": "mph"}
